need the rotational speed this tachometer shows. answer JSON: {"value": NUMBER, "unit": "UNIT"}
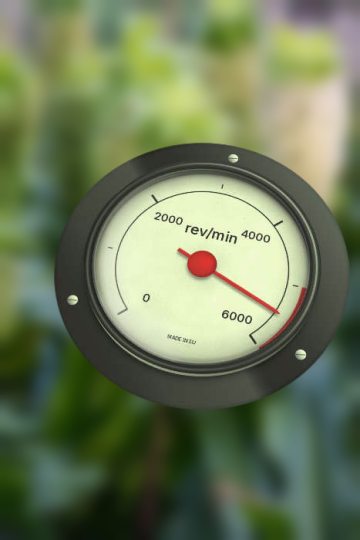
{"value": 5500, "unit": "rpm"}
